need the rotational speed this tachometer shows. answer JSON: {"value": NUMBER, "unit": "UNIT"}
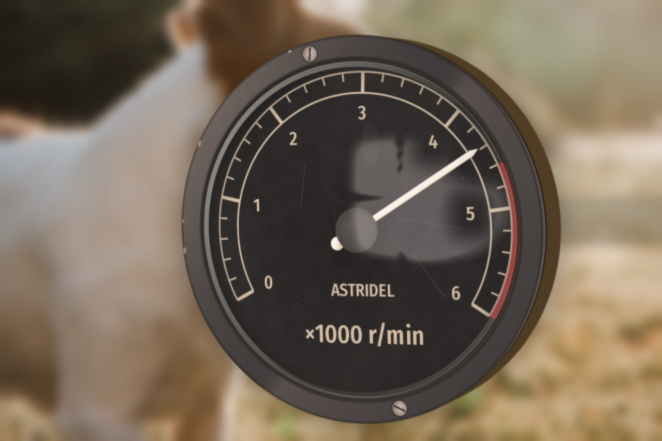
{"value": 4400, "unit": "rpm"}
